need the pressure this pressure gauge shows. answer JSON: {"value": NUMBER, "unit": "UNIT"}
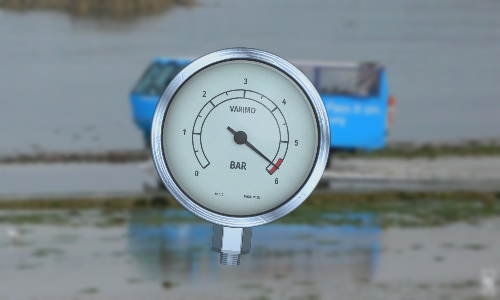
{"value": 5.75, "unit": "bar"}
